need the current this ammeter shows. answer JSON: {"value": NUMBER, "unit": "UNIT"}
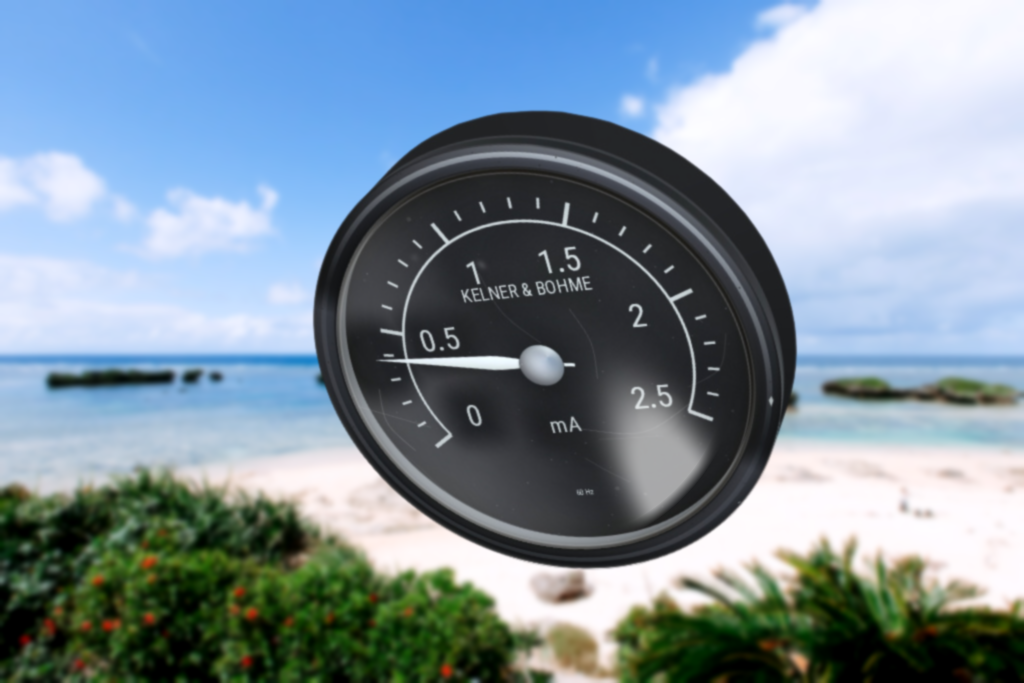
{"value": 0.4, "unit": "mA"}
